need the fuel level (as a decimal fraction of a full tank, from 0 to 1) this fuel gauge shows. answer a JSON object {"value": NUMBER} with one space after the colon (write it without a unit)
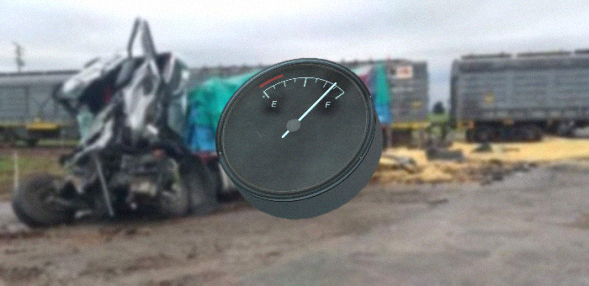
{"value": 0.875}
